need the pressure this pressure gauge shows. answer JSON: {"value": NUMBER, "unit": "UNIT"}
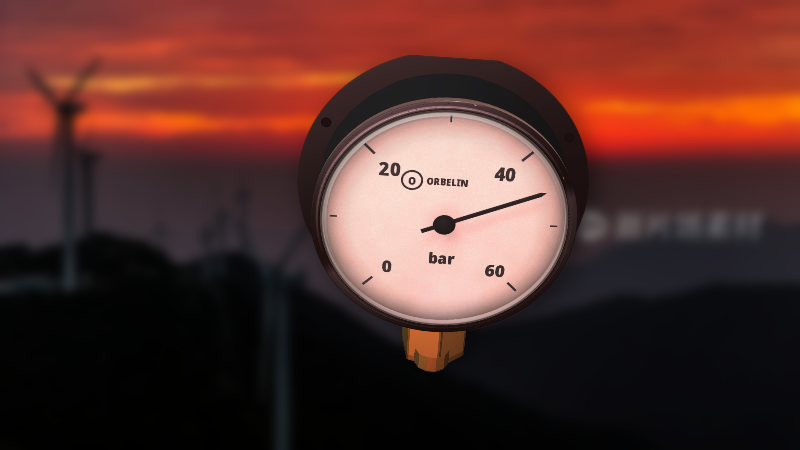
{"value": 45, "unit": "bar"}
